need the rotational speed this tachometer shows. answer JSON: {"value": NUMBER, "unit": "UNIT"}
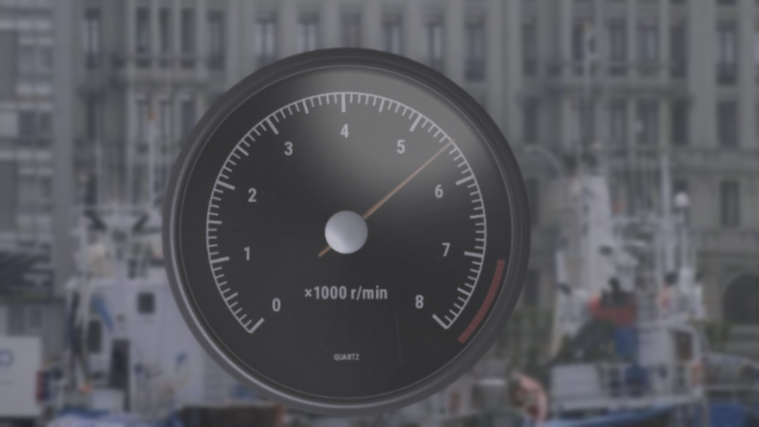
{"value": 5500, "unit": "rpm"}
